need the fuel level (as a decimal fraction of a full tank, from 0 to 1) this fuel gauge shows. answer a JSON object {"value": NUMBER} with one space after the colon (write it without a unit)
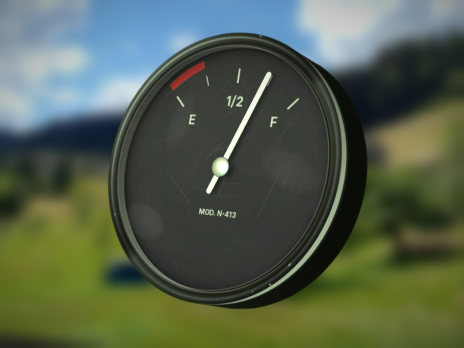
{"value": 0.75}
